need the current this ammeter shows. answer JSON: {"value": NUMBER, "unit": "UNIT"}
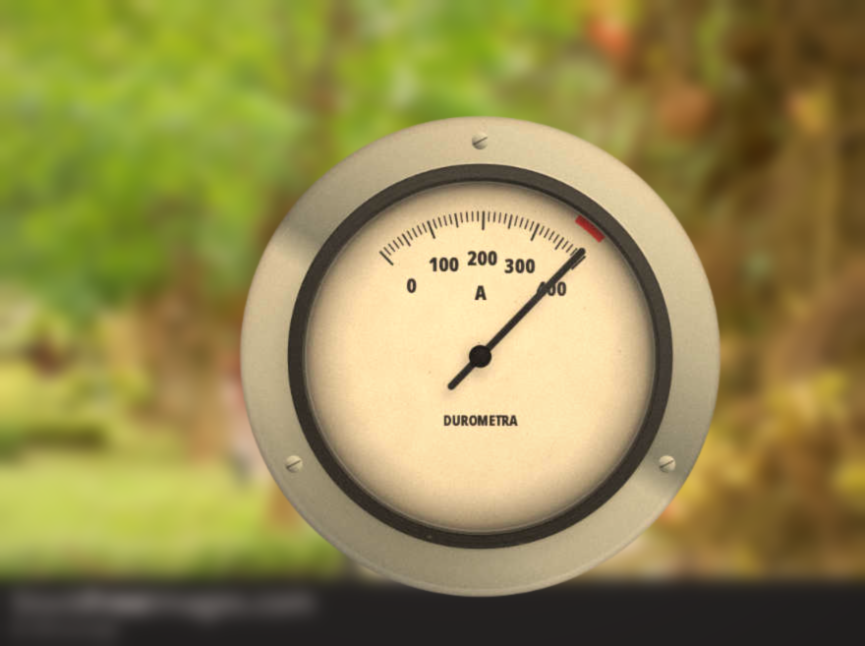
{"value": 390, "unit": "A"}
